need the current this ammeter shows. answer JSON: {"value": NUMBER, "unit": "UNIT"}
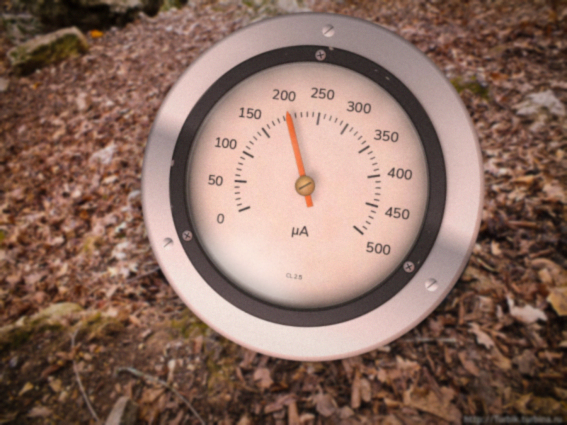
{"value": 200, "unit": "µA"}
